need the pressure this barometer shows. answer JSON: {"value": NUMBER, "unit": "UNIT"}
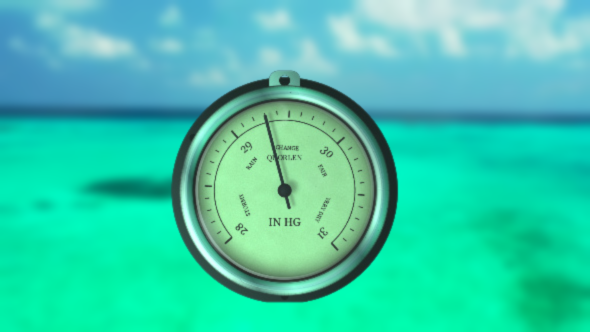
{"value": 29.3, "unit": "inHg"}
